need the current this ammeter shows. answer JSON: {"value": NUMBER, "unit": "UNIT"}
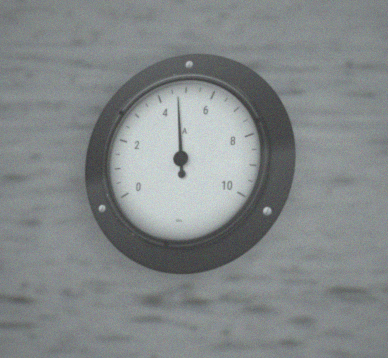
{"value": 4.75, "unit": "A"}
